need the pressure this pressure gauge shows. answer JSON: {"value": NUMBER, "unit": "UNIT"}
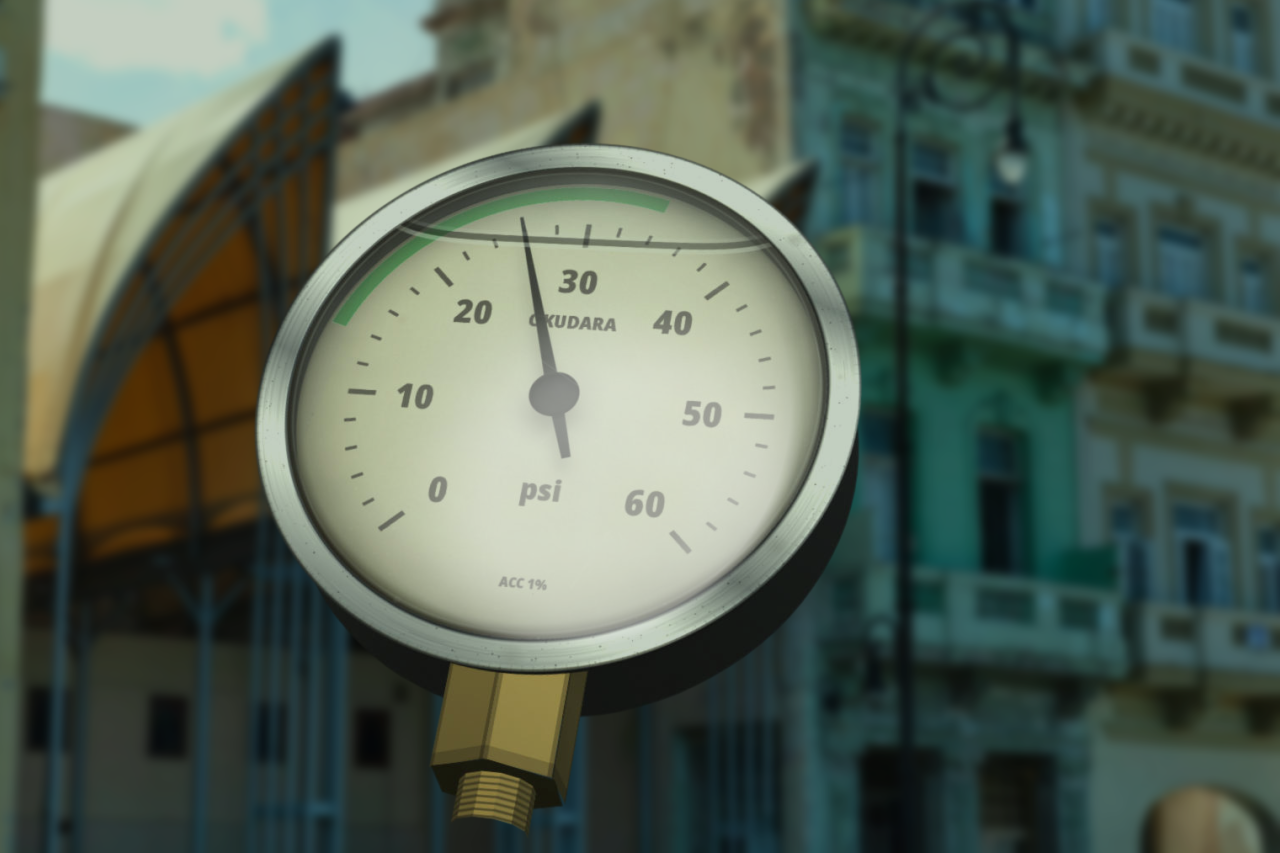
{"value": 26, "unit": "psi"}
